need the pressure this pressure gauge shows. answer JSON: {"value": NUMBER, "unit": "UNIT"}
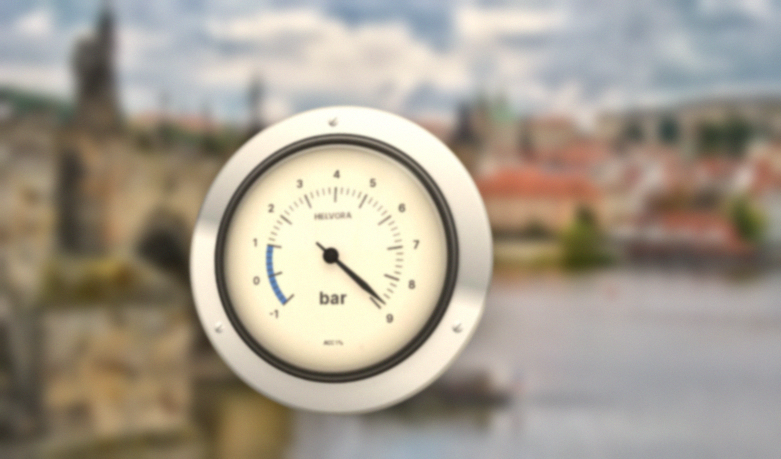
{"value": 8.8, "unit": "bar"}
